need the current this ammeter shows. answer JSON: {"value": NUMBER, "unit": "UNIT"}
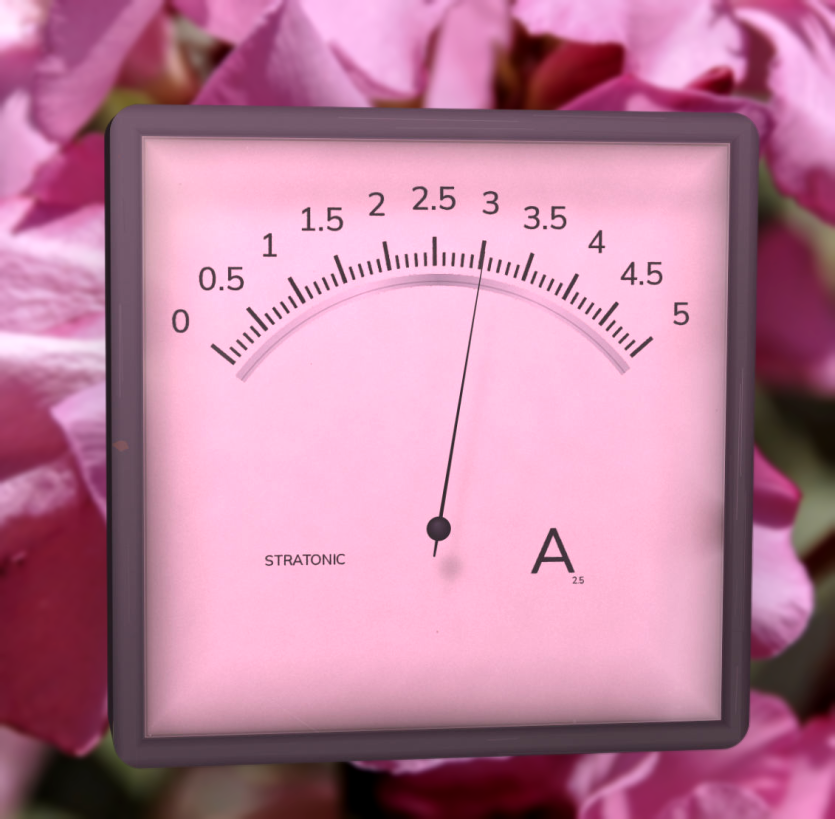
{"value": 3, "unit": "A"}
